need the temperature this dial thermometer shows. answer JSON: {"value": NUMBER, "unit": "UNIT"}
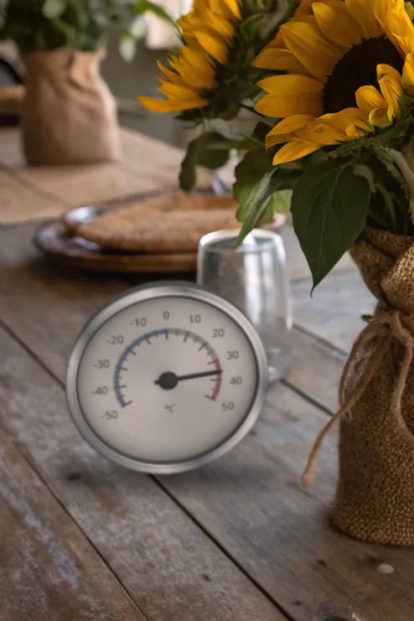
{"value": 35, "unit": "°C"}
